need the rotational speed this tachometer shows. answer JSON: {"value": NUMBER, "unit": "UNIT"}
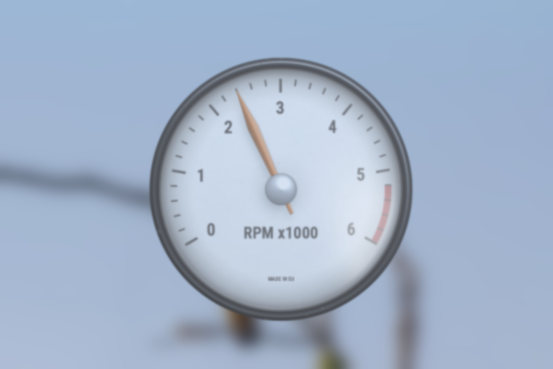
{"value": 2400, "unit": "rpm"}
